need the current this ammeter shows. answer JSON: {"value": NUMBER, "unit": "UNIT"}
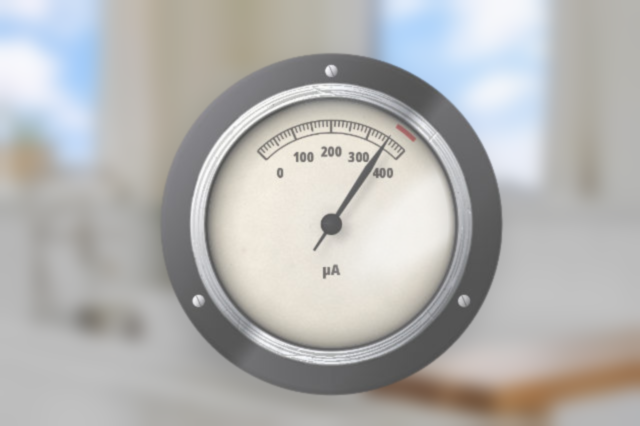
{"value": 350, "unit": "µA"}
